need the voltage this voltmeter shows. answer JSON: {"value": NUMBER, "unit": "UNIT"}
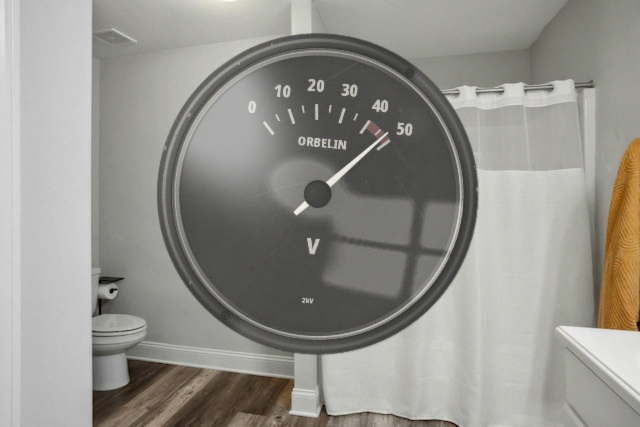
{"value": 47.5, "unit": "V"}
